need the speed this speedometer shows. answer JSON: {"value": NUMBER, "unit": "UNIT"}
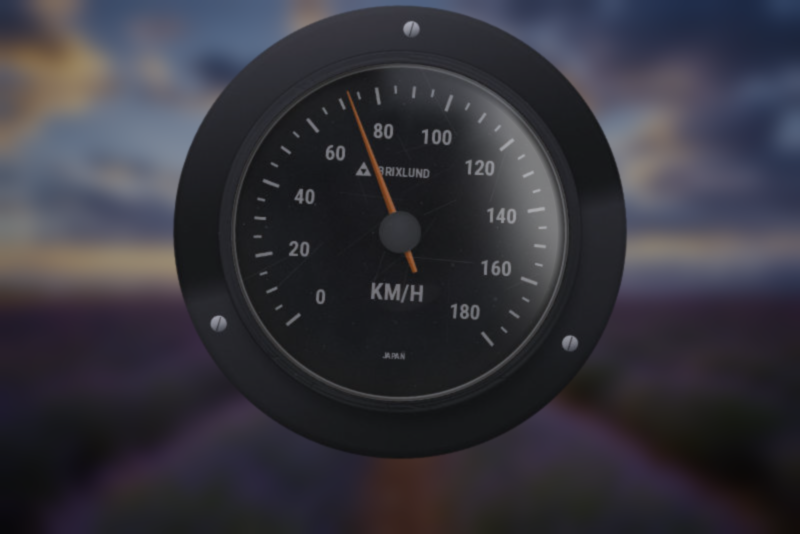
{"value": 72.5, "unit": "km/h"}
